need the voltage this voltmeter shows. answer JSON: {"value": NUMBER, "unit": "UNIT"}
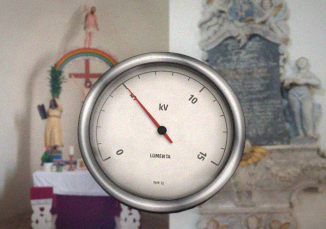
{"value": 5, "unit": "kV"}
